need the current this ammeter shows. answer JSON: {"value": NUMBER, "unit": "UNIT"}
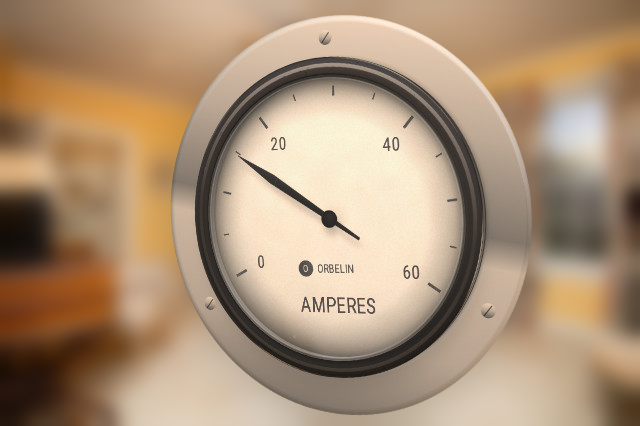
{"value": 15, "unit": "A"}
